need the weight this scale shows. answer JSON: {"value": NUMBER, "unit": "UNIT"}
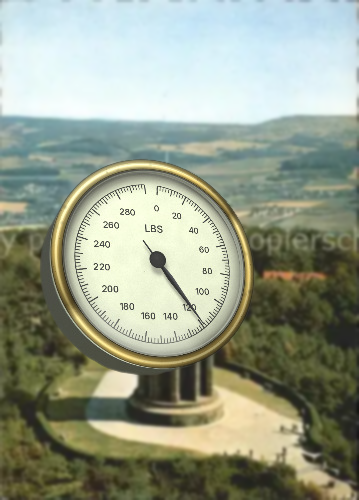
{"value": 120, "unit": "lb"}
